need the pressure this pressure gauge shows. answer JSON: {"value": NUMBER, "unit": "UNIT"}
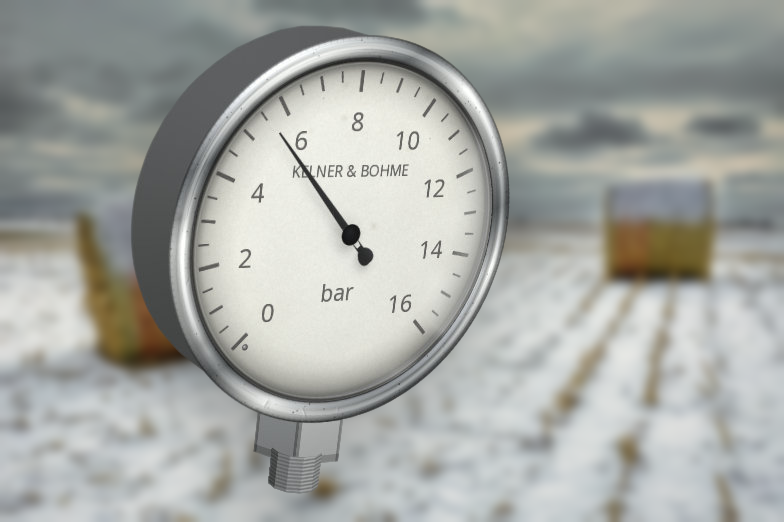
{"value": 5.5, "unit": "bar"}
